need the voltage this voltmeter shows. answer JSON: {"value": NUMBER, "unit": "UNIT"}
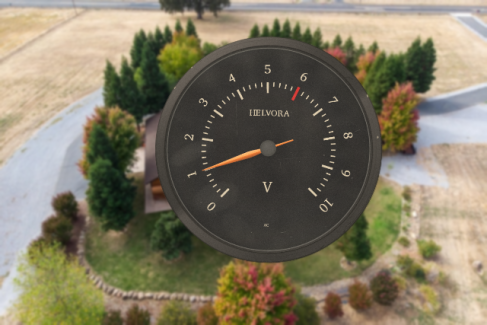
{"value": 1, "unit": "V"}
